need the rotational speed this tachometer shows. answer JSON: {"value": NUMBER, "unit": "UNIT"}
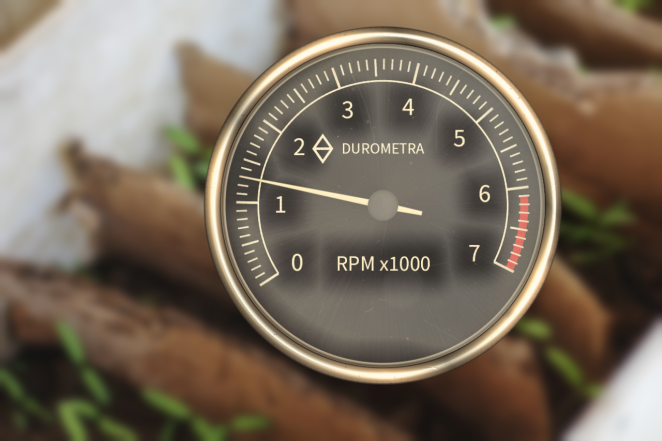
{"value": 1300, "unit": "rpm"}
